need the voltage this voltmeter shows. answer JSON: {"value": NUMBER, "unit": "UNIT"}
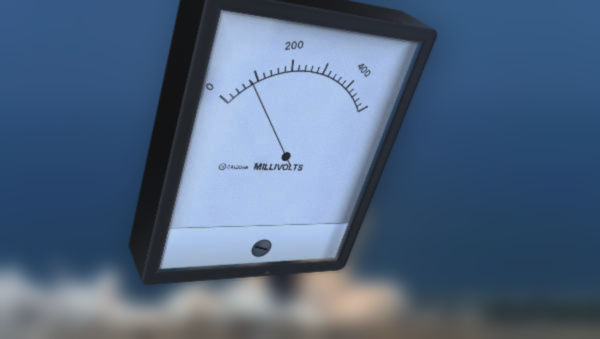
{"value": 80, "unit": "mV"}
